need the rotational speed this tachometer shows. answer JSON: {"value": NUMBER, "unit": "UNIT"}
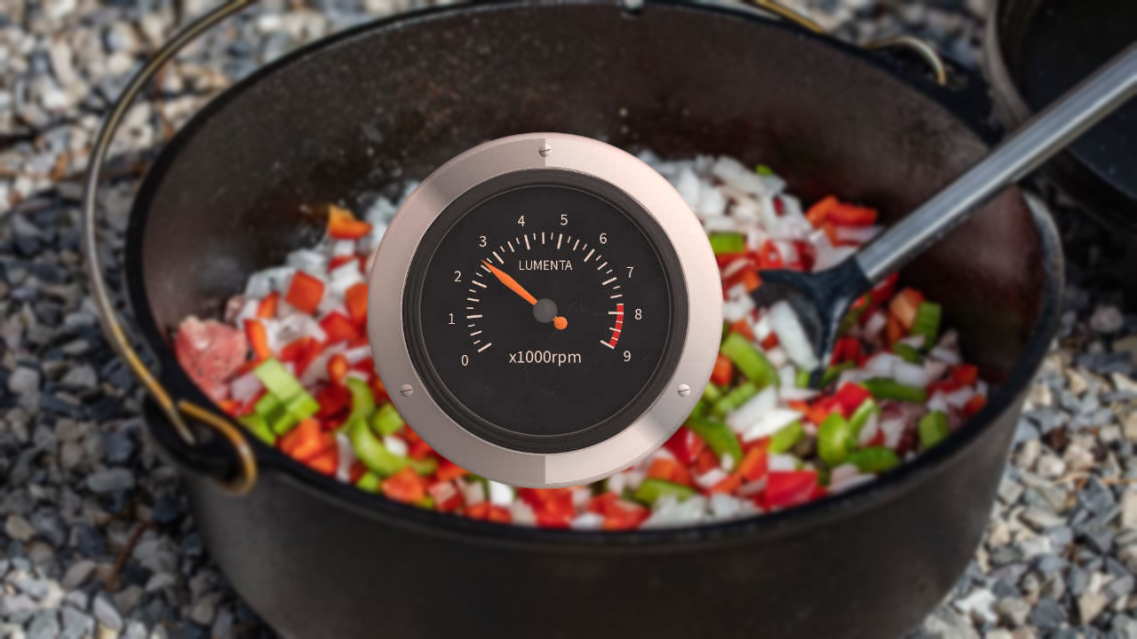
{"value": 2625, "unit": "rpm"}
